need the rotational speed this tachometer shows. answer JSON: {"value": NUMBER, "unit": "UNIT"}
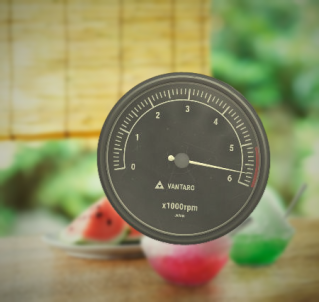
{"value": 5700, "unit": "rpm"}
